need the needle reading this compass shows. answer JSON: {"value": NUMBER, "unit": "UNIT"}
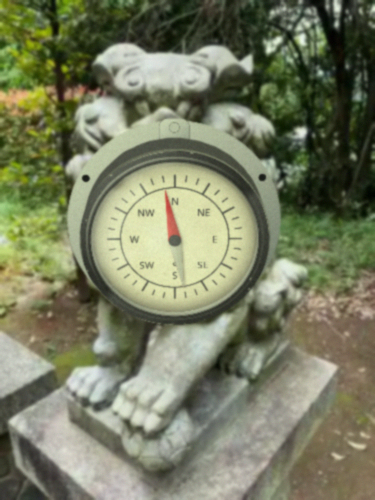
{"value": 350, "unit": "°"}
